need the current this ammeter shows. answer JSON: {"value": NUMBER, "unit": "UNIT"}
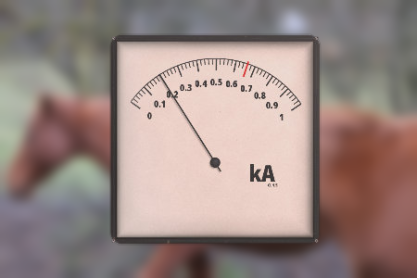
{"value": 0.2, "unit": "kA"}
